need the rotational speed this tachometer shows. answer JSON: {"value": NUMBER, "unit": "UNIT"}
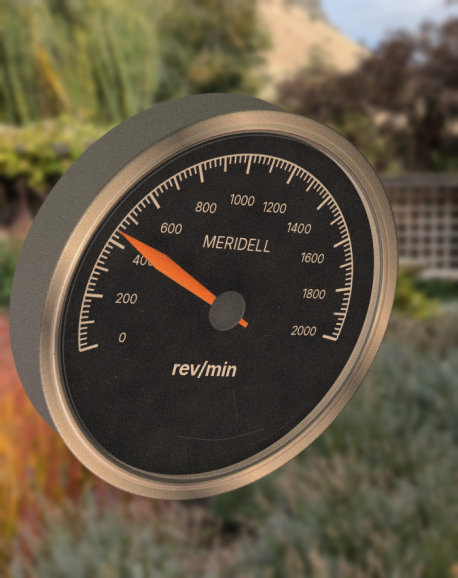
{"value": 440, "unit": "rpm"}
